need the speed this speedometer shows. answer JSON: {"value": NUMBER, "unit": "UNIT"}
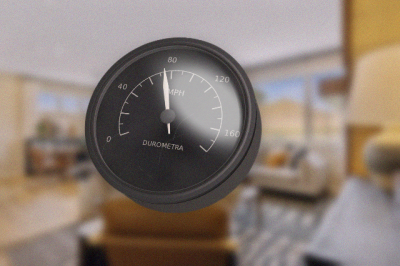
{"value": 75, "unit": "mph"}
